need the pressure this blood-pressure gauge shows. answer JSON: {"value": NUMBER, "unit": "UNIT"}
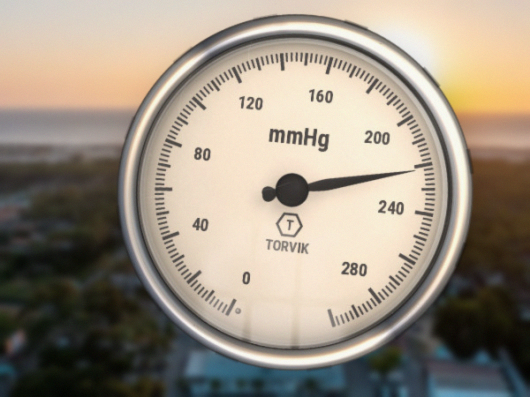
{"value": 222, "unit": "mmHg"}
